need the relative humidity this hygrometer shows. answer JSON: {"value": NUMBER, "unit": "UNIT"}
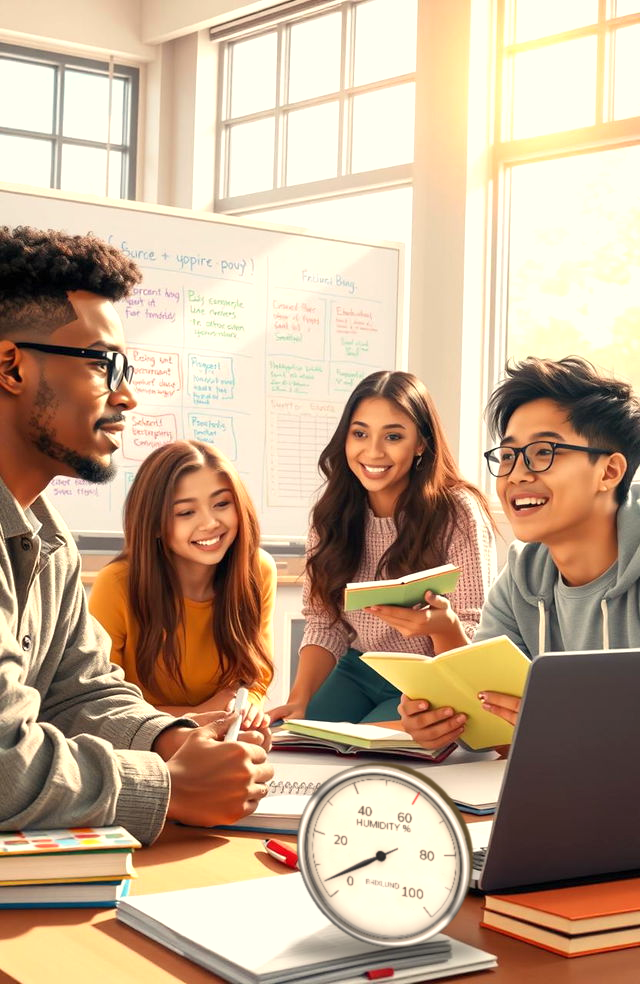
{"value": 5, "unit": "%"}
